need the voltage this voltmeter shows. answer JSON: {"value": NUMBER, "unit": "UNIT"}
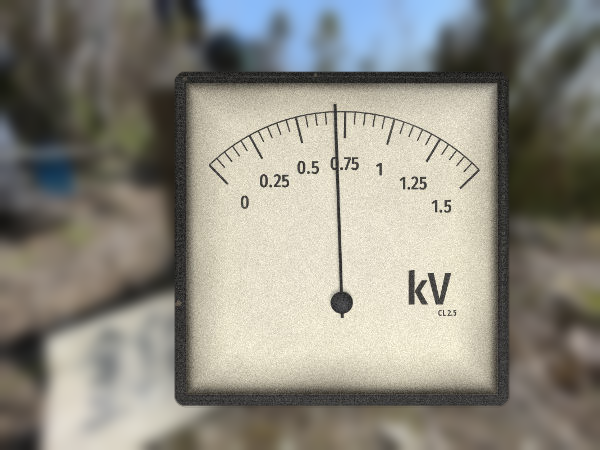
{"value": 0.7, "unit": "kV"}
